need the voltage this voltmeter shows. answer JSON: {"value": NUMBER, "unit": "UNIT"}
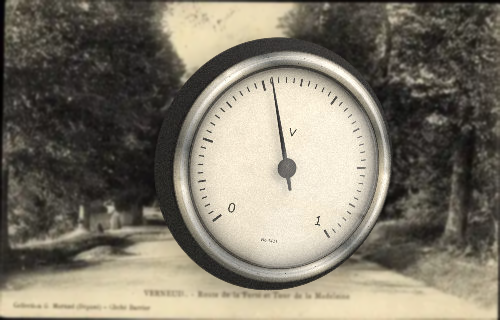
{"value": 0.42, "unit": "V"}
